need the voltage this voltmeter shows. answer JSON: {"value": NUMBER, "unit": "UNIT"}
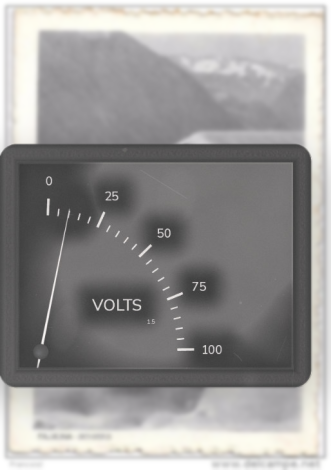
{"value": 10, "unit": "V"}
